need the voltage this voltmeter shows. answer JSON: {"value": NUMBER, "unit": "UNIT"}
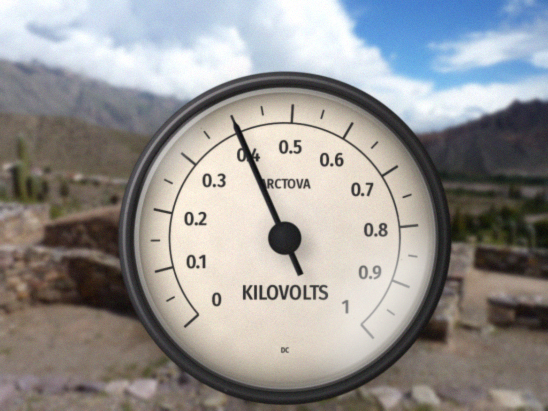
{"value": 0.4, "unit": "kV"}
